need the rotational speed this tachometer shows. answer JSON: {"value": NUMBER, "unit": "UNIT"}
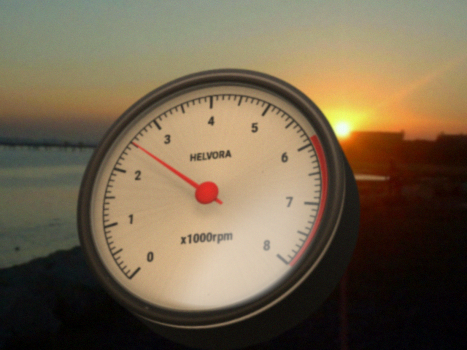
{"value": 2500, "unit": "rpm"}
